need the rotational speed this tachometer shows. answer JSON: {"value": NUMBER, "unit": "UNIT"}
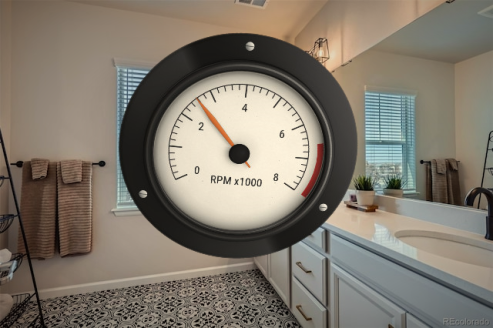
{"value": 2600, "unit": "rpm"}
